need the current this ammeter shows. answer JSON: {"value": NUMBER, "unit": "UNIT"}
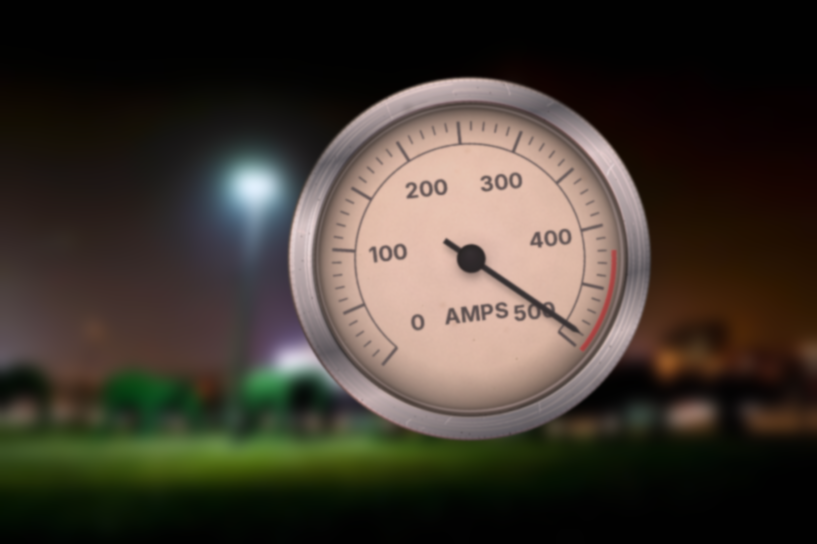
{"value": 490, "unit": "A"}
